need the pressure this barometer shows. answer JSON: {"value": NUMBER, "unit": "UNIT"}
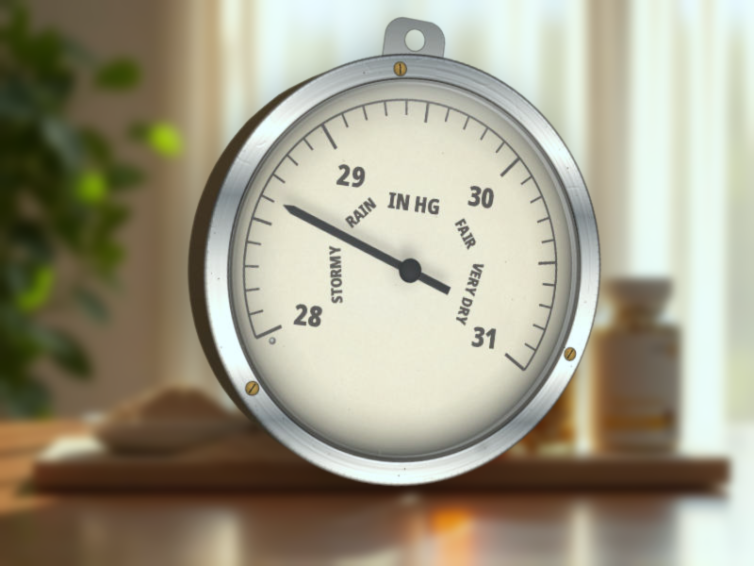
{"value": 28.6, "unit": "inHg"}
